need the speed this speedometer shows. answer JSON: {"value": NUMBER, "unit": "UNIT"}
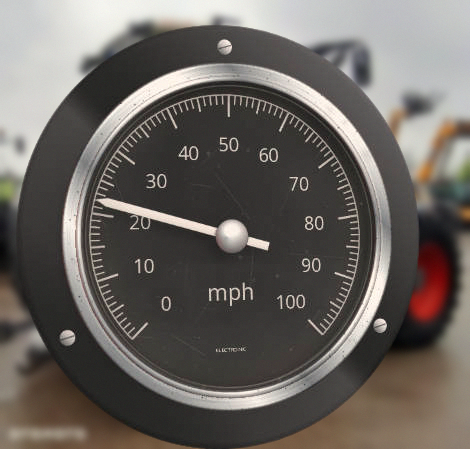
{"value": 22, "unit": "mph"}
